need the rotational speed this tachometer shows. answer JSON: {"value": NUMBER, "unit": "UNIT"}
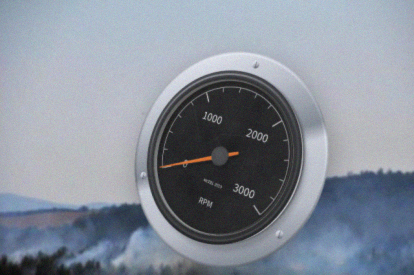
{"value": 0, "unit": "rpm"}
